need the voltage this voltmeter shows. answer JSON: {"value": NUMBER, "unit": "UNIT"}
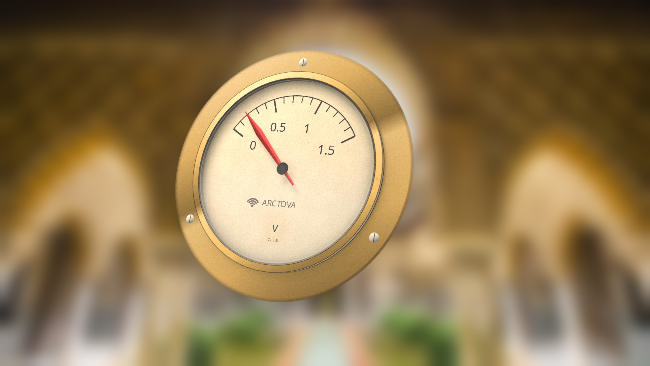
{"value": 0.2, "unit": "V"}
